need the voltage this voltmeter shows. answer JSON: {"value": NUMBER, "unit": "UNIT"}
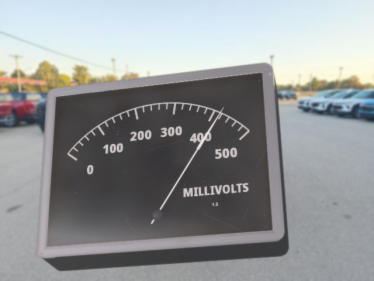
{"value": 420, "unit": "mV"}
